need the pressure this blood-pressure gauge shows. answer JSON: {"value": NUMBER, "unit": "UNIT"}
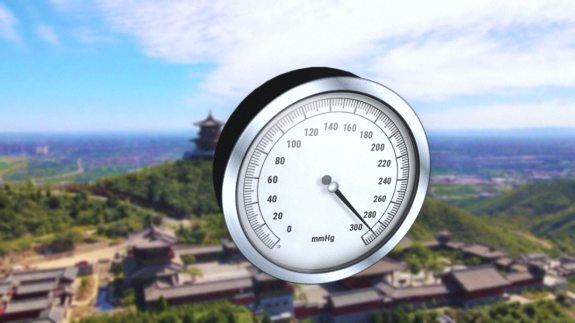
{"value": 290, "unit": "mmHg"}
